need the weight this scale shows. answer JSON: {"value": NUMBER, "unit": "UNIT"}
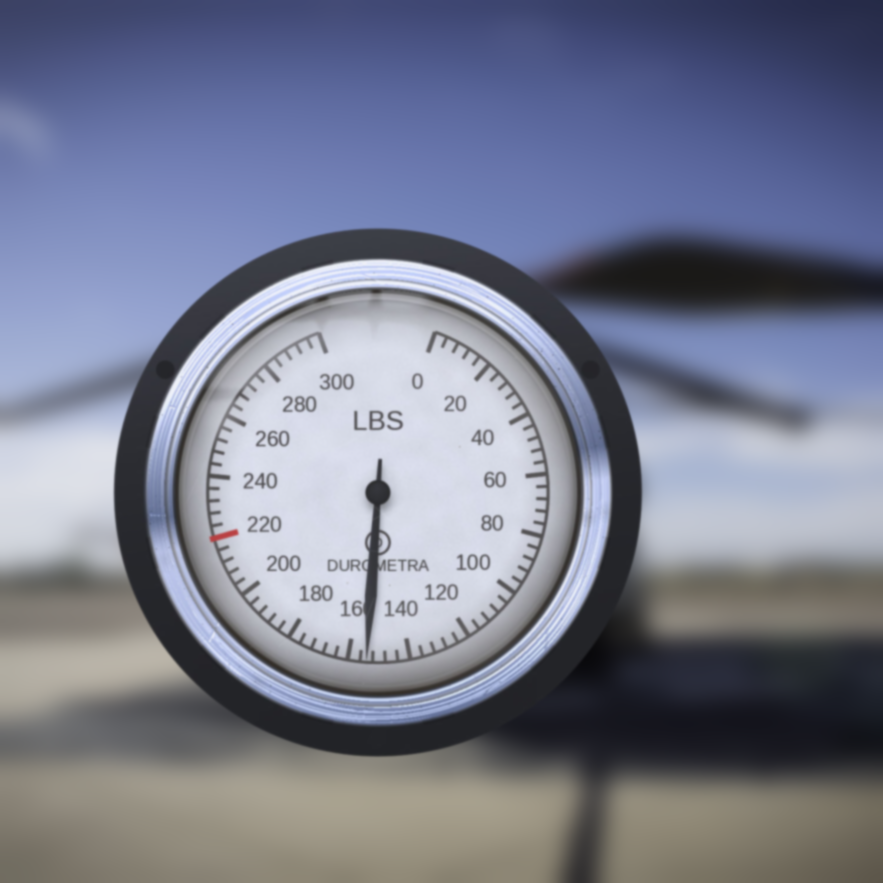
{"value": 154, "unit": "lb"}
